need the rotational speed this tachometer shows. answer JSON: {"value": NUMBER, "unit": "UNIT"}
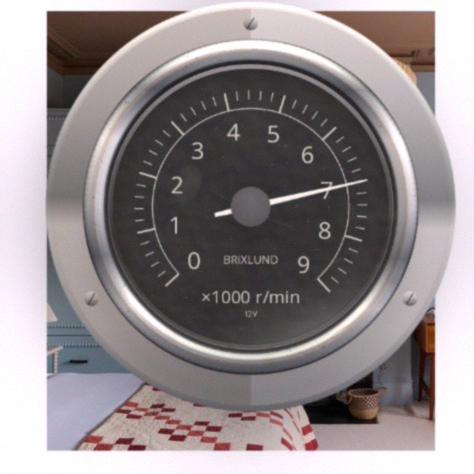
{"value": 7000, "unit": "rpm"}
